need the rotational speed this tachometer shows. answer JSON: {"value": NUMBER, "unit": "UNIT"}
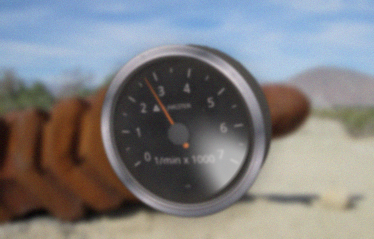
{"value": 2750, "unit": "rpm"}
